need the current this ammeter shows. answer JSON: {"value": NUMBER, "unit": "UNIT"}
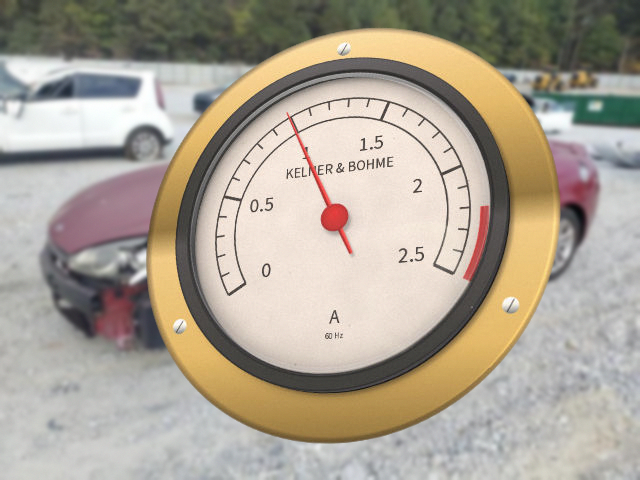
{"value": 1, "unit": "A"}
